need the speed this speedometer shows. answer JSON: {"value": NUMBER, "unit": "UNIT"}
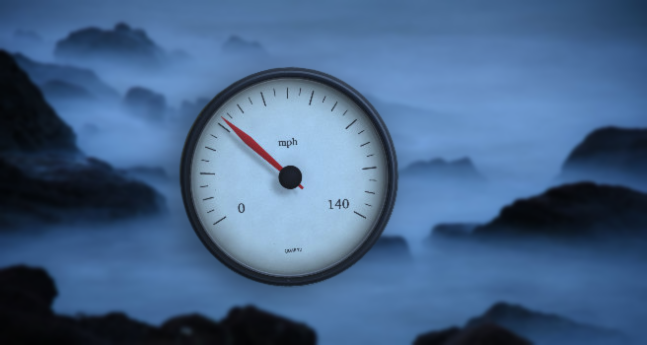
{"value": 42.5, "unit": "mph"}
